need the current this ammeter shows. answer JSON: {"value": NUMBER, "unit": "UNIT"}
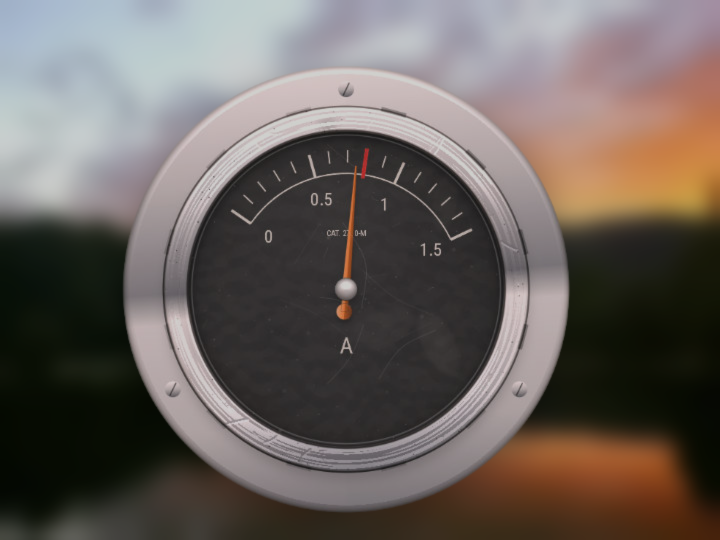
{"value": 0.75, "unit": "A"}
